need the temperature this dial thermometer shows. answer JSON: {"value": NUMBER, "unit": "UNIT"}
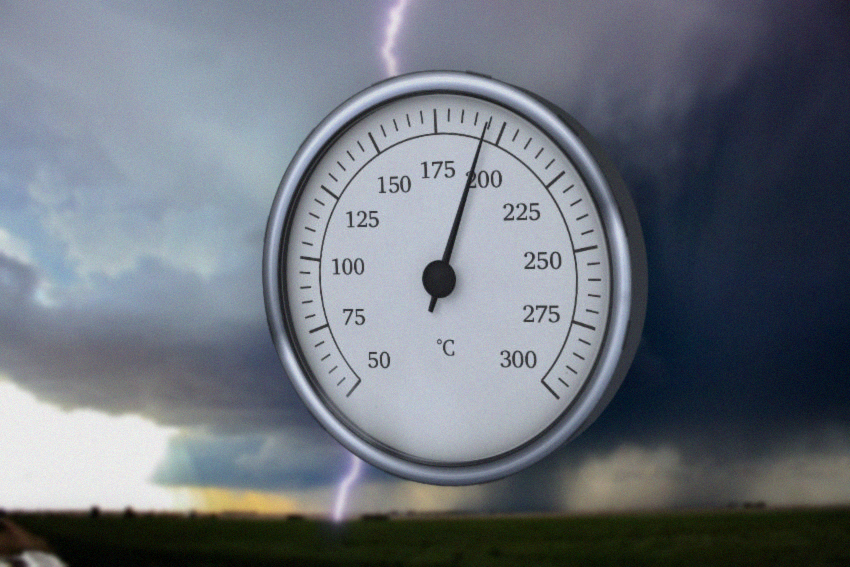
{"value": 195, "unit": "°C"}
